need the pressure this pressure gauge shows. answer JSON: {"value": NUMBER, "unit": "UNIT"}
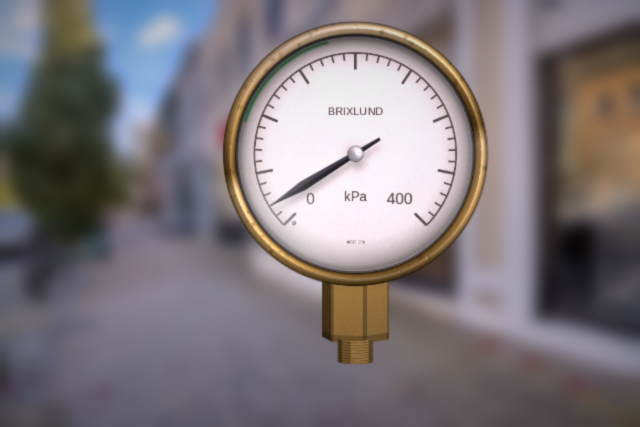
{"value": 20, "unit": "kPa"}
